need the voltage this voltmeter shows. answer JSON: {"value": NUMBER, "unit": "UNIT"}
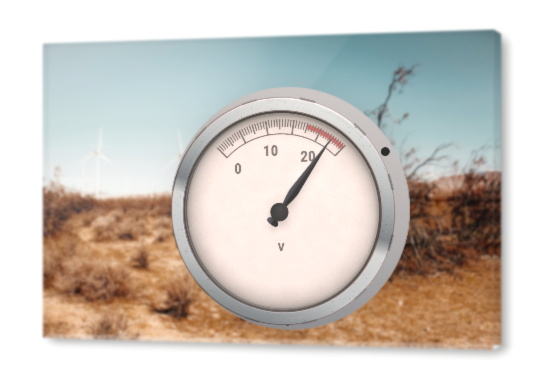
{"value": 22.5, "unit": "V"}
